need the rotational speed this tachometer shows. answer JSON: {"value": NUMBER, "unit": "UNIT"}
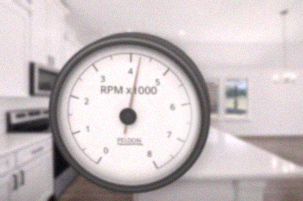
{"value": 4250, "unit": "rpm"}
